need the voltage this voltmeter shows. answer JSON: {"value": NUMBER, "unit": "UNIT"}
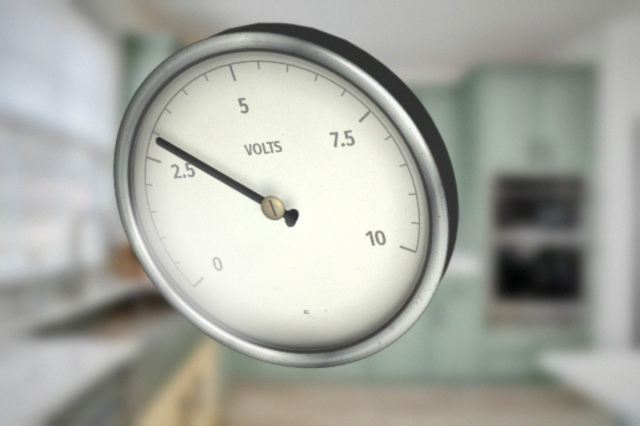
{"value": 3, "unit": "V"}
